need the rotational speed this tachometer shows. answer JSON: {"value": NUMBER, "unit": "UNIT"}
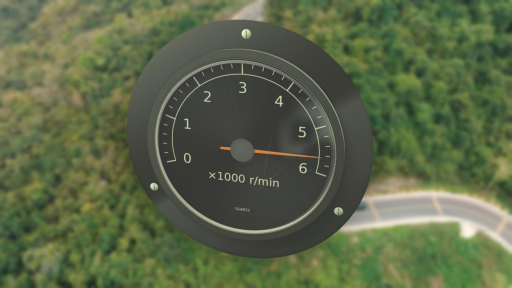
{"value": 5600, "unit": "rpm"}
